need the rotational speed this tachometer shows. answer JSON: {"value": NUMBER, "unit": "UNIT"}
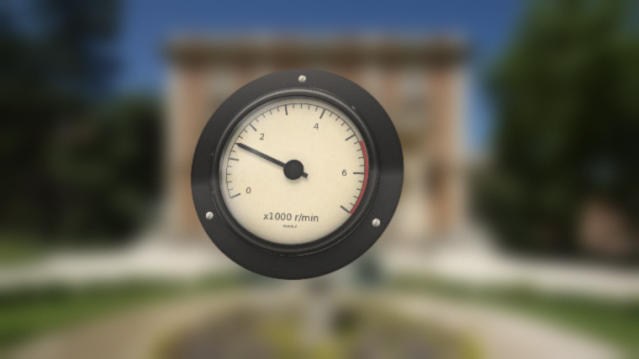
{"value": 1400, "unit": "rpm"}
